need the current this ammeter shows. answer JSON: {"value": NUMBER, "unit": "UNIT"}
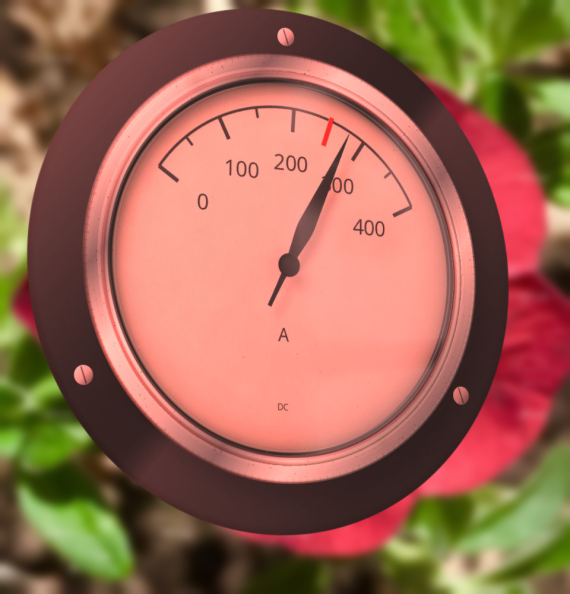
{"value": 275, "unit": "A"}
